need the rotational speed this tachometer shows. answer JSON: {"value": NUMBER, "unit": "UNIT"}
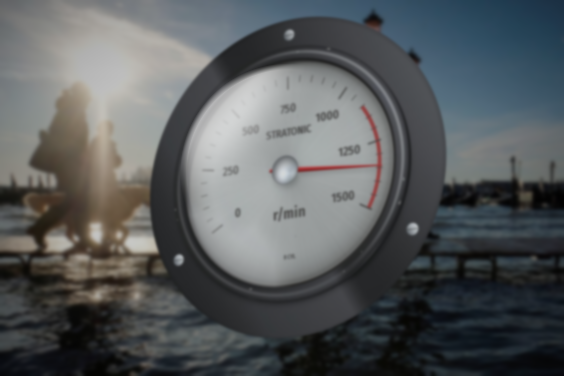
{"value": 1350, "unit": "rpm"}
